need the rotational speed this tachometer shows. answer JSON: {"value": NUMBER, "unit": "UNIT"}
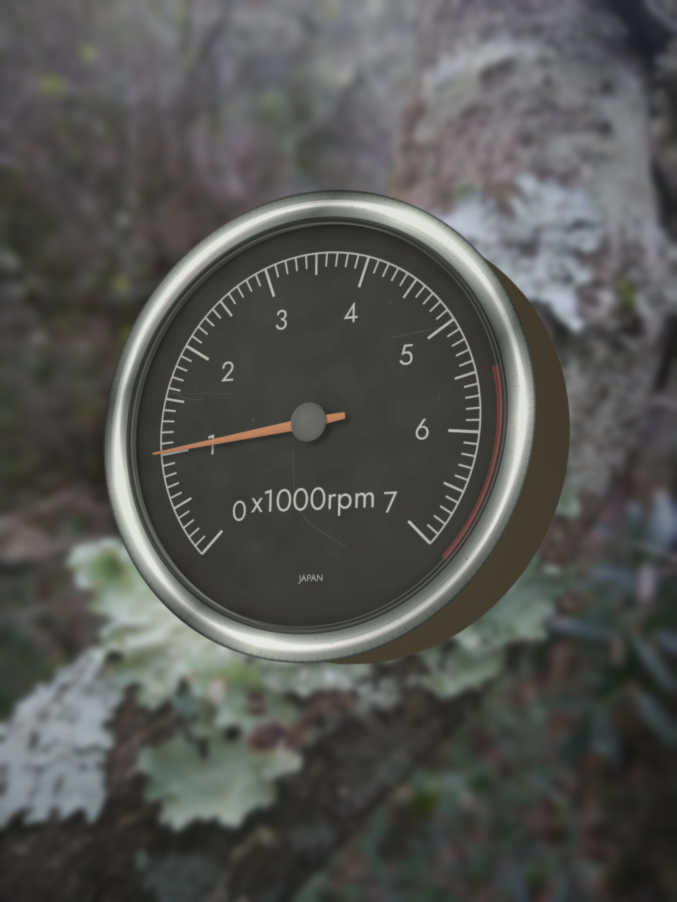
{"value": 1000, "unit": "rpm"}
